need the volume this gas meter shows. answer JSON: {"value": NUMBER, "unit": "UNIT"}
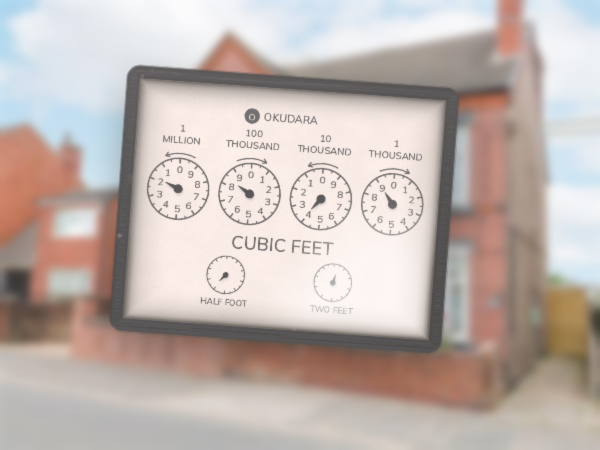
{"value": 183900, "unit": "ft³"}
